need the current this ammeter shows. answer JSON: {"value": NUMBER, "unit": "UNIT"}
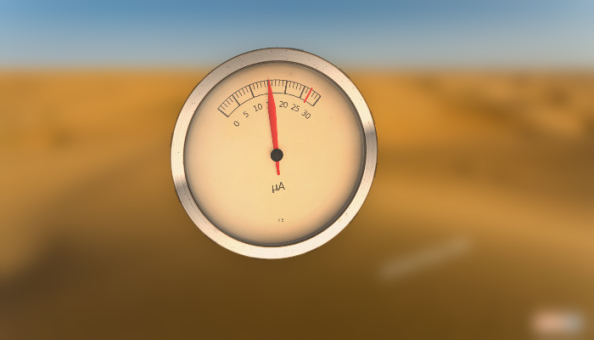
{"value": 15, "unit": "µA"}
